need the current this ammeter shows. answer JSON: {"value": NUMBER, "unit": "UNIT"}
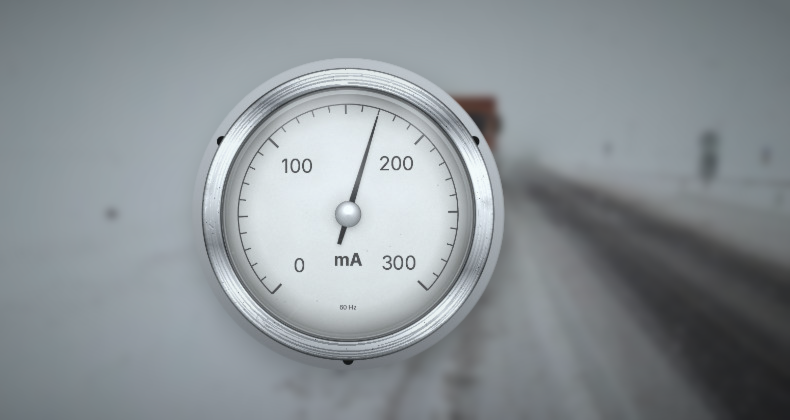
{"value": 170, "unit": "mA"}
